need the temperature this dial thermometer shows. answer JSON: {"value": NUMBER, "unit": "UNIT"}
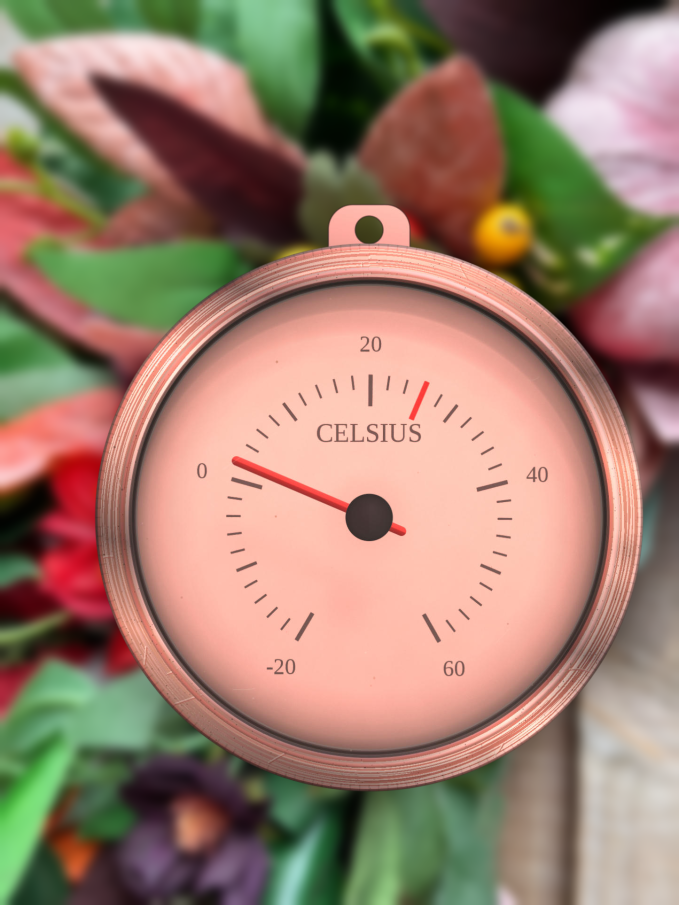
{"value": 2, "unit": "°C"}
